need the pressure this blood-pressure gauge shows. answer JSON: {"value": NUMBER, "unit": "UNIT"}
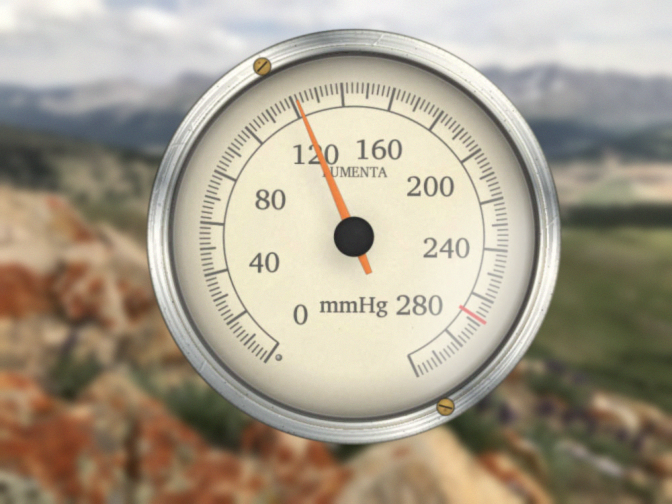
{"value": 122, "unit": "mmHg"}
